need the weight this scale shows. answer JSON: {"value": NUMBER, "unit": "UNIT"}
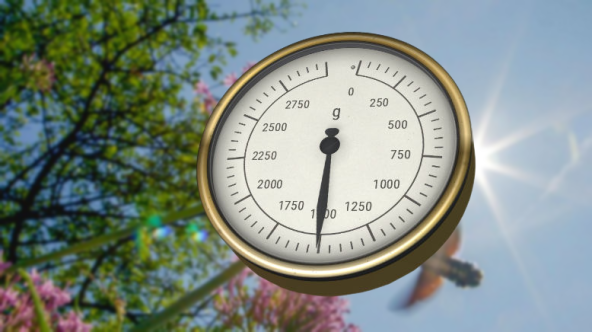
{"value": 1500, "unit": "g"}
